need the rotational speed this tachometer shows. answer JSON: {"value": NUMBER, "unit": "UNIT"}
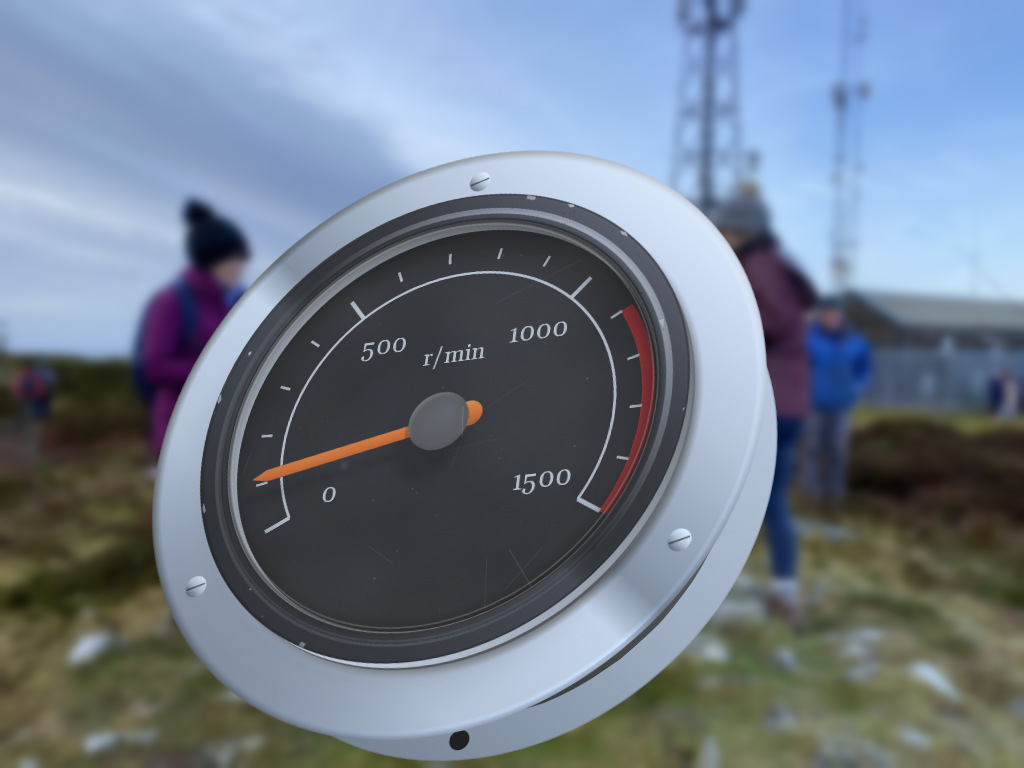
{"value": 100, "unit": "rpm"}
